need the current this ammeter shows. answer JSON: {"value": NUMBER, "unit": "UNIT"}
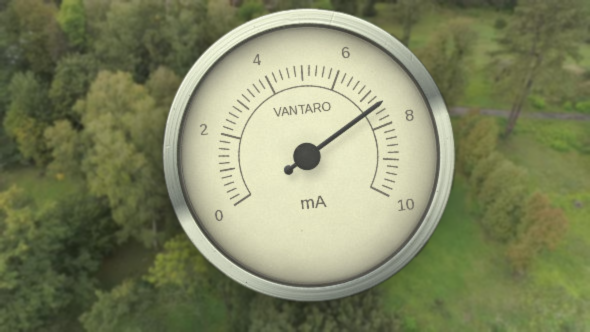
{"value": 7.4, "unit": "mA"}
